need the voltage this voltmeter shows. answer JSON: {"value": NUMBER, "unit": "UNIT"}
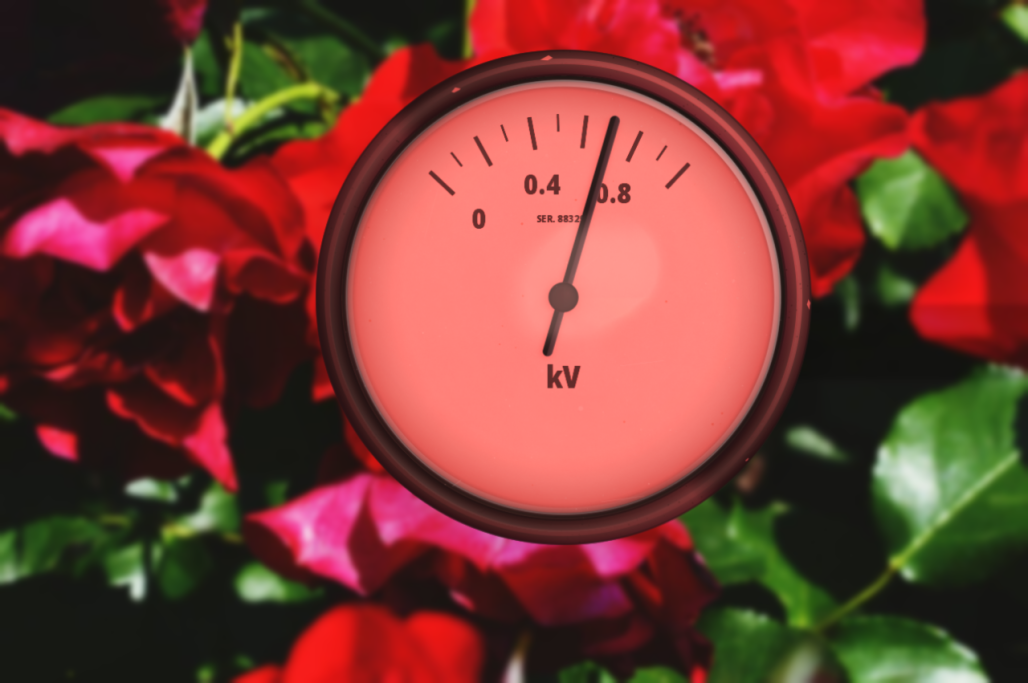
{"value": 0.7, "unit": "kV"}
